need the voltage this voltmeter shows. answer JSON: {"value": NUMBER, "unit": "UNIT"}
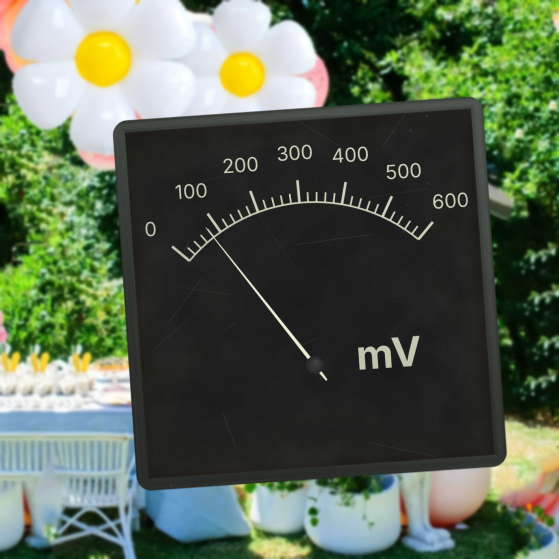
{"value": 80, "unit": "mV"}
